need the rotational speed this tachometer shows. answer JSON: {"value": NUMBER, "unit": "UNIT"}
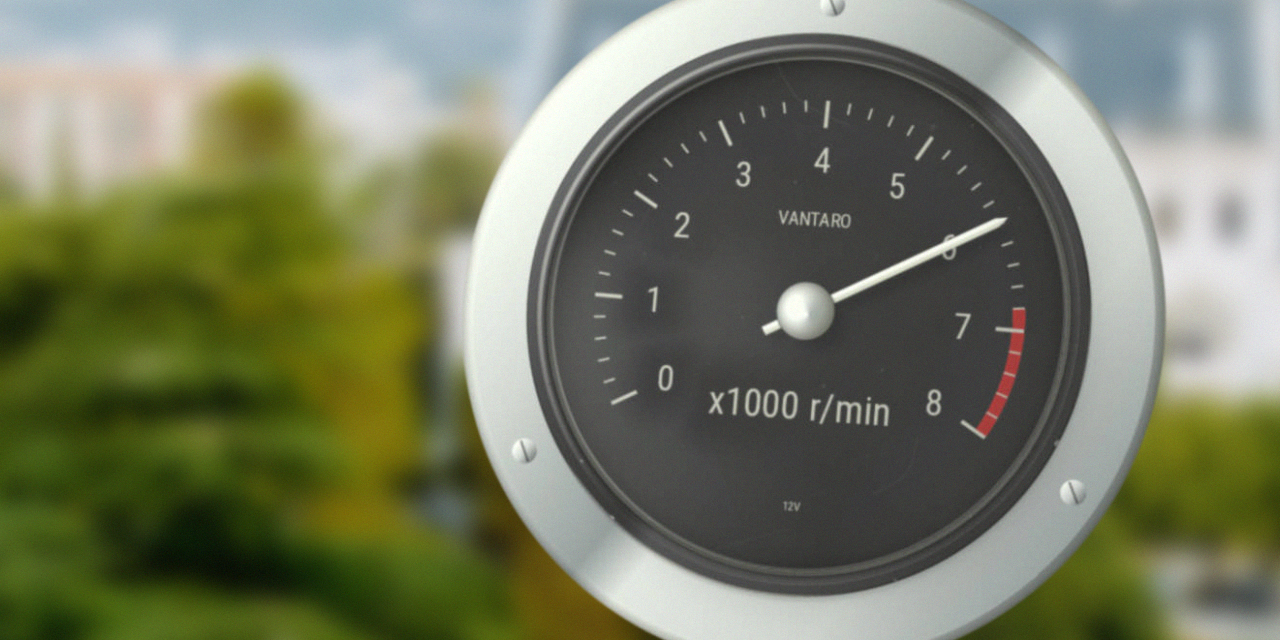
{"value": 6000, "unit": "rpm"}
